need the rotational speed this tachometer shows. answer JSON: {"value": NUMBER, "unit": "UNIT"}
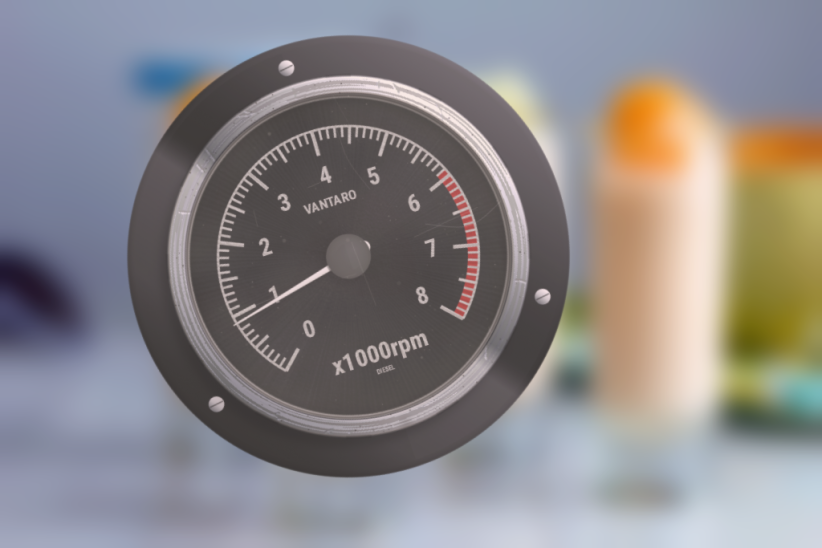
{"value": 900, "unit": "rpm"}
